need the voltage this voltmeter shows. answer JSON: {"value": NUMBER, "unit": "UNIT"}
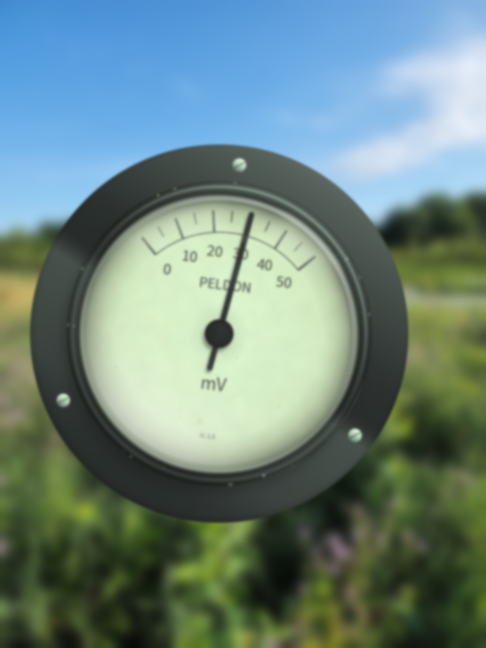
{"value": 30, "unit": "mV"}
